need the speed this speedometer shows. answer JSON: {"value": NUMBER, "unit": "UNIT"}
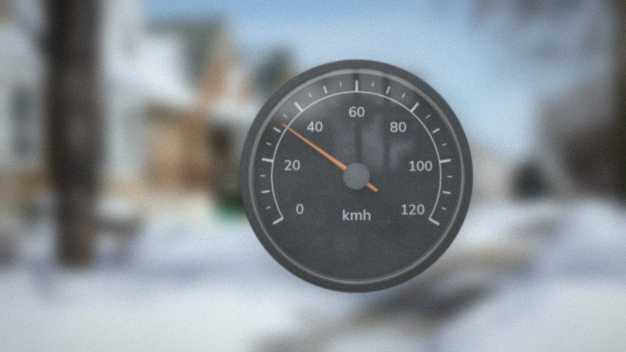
{"value": 32.5, "unit": "km/h"}
